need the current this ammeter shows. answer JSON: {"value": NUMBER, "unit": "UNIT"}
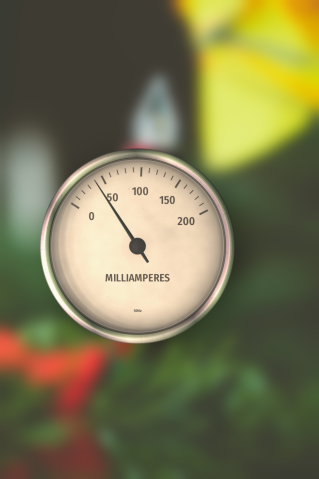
{"value": 40, "unit": "mA"}
